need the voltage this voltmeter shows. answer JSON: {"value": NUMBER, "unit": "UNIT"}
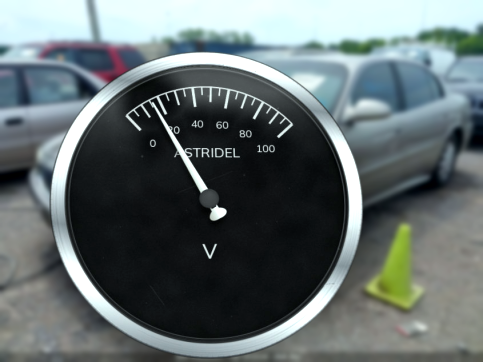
{"value": 15, "unit": "V"}
